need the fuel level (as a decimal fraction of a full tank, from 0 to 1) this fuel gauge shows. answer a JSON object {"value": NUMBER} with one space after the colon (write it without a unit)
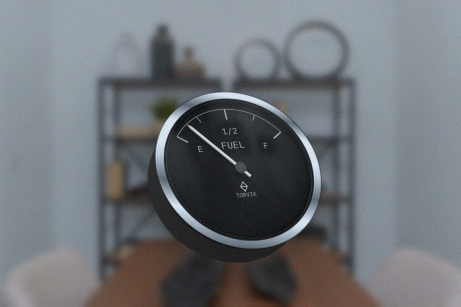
{"value": 0.125}
